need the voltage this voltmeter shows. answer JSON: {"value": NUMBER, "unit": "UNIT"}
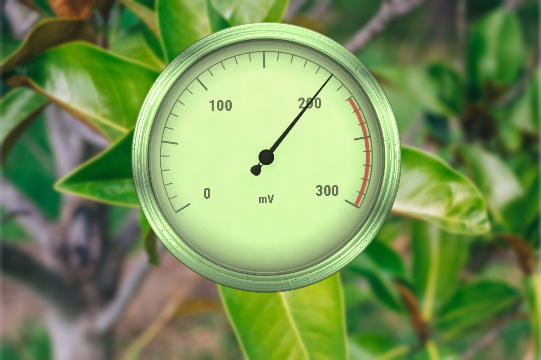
{"value": 200, "unit": "mV"}
